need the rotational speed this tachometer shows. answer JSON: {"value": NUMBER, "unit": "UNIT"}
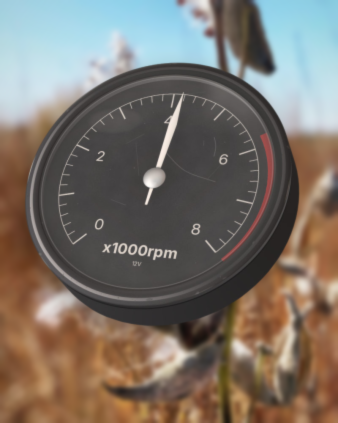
{"value": 4200, "unit": "rpm"}
